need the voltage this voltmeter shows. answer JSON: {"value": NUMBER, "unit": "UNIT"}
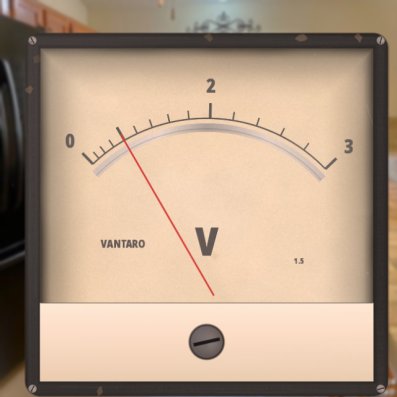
{"value": 1, "unit": "V"}
